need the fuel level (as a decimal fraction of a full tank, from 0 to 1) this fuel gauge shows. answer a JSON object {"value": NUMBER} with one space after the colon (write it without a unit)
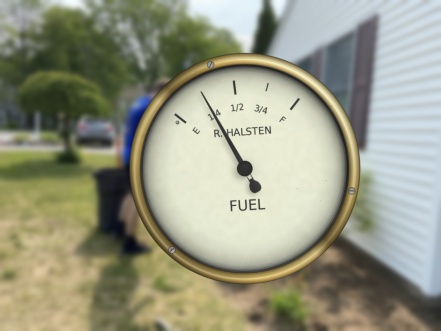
{"value": 0.25}
